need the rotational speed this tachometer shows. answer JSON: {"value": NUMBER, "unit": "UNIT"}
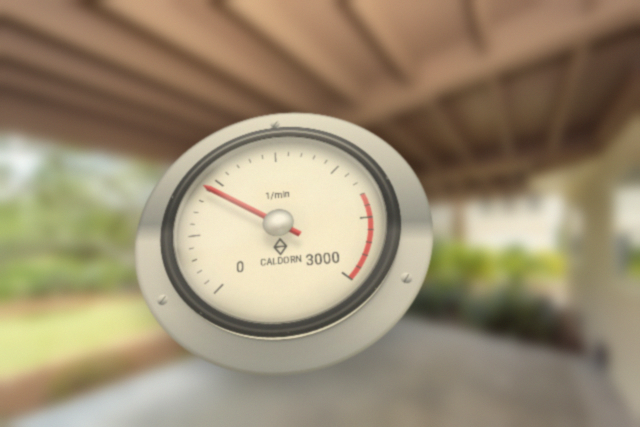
{"value": 900, "unit": "rpm"}
